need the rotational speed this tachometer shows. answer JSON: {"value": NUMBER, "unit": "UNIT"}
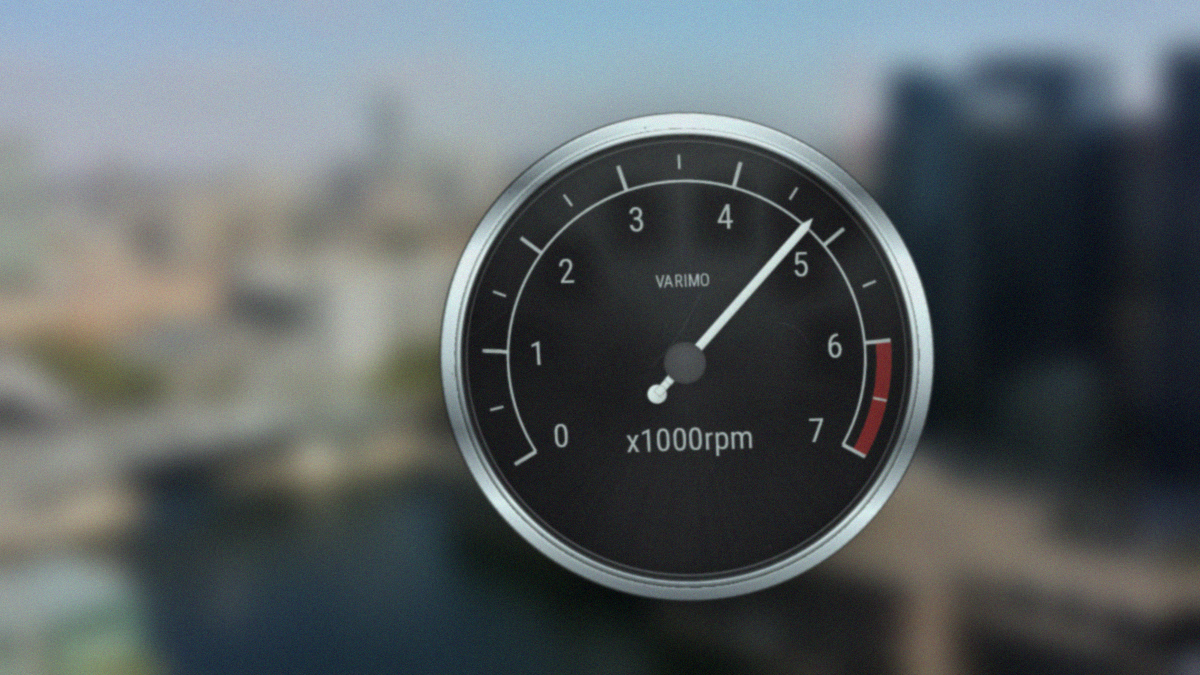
{"value": 4750, "unit": "rpm"}
